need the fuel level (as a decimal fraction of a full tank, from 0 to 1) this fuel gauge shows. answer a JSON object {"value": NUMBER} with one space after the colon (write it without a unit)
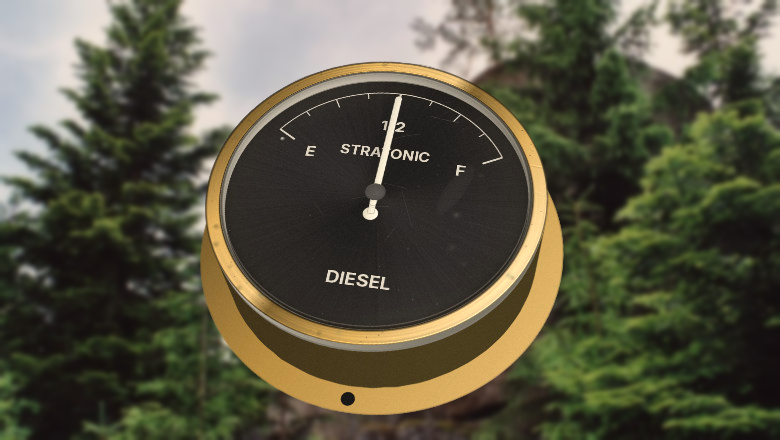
{"value": 0.5}
